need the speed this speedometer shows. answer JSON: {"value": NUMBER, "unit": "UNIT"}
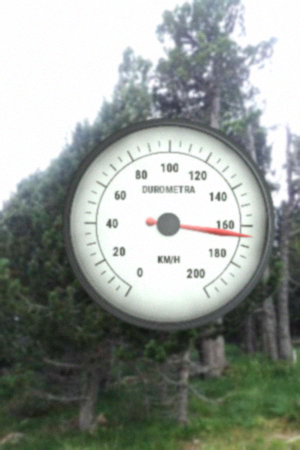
{"value": 165, "unit": "km/h"}
